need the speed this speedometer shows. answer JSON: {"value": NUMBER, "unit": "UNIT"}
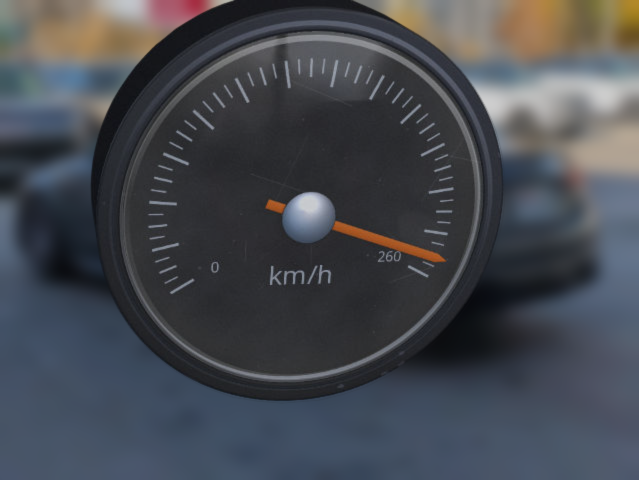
{"value": 250, "unit": "km/h"}
